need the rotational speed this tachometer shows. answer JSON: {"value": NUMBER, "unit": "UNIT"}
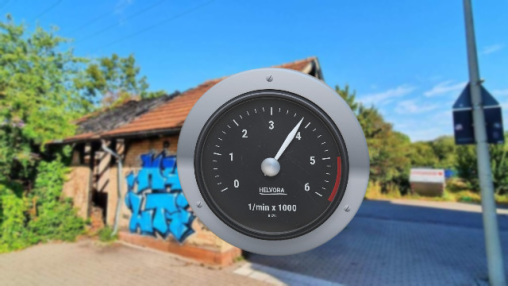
{"value": 3800, "unit": "rpm"}
